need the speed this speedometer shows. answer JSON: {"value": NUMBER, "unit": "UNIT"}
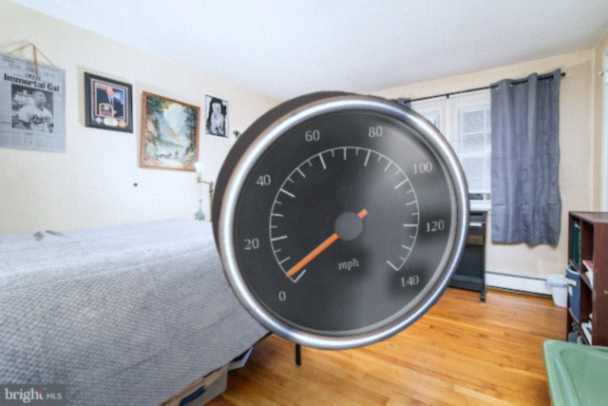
{"value": 5, "unit": "mph"}
